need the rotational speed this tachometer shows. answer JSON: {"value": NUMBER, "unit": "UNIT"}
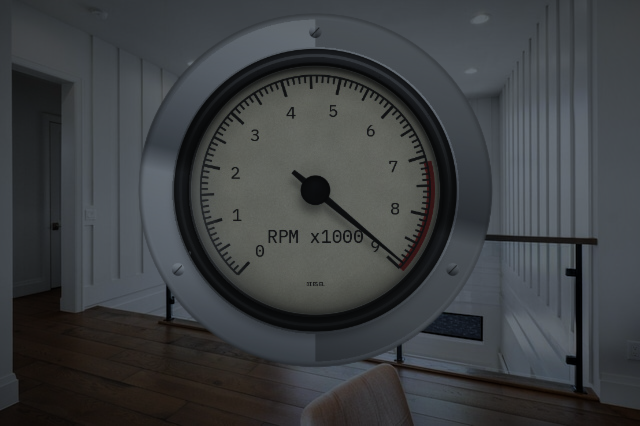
{"value": 8900, "unit": "rpm"}
